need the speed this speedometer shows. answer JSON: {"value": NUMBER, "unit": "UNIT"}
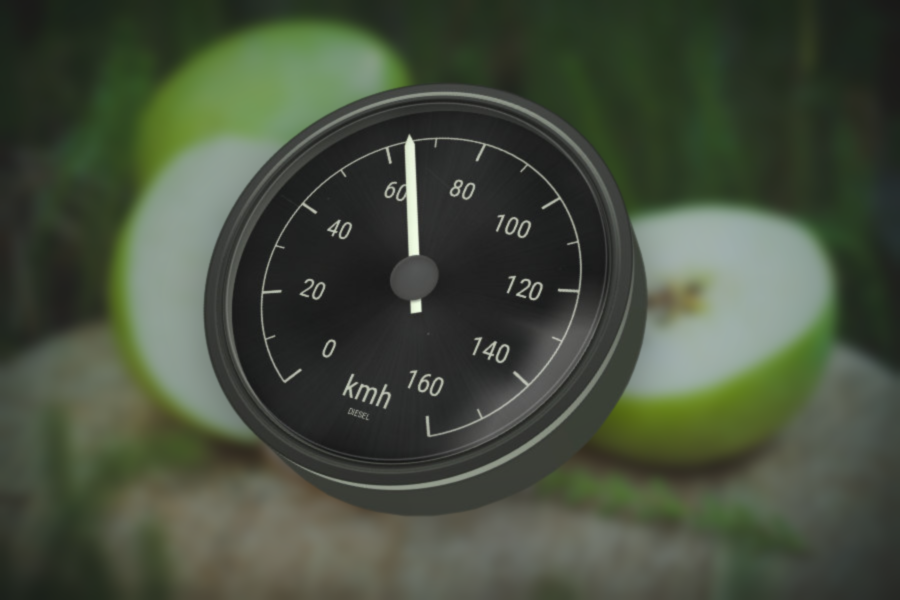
{"value": 65, "unit": "km/h"}
